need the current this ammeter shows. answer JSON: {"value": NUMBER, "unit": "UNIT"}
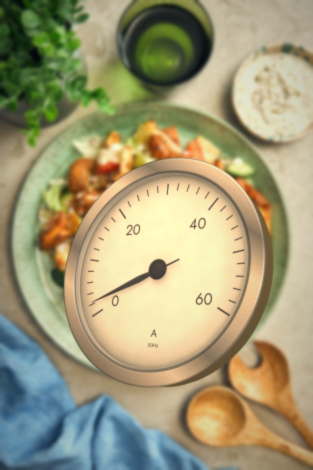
{"value": 2, "unit": "A"}
